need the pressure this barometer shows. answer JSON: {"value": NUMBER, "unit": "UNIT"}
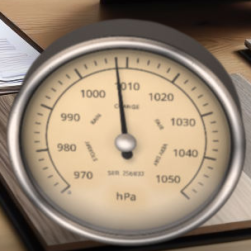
{"value": 1008, "unit": "hPa"}
